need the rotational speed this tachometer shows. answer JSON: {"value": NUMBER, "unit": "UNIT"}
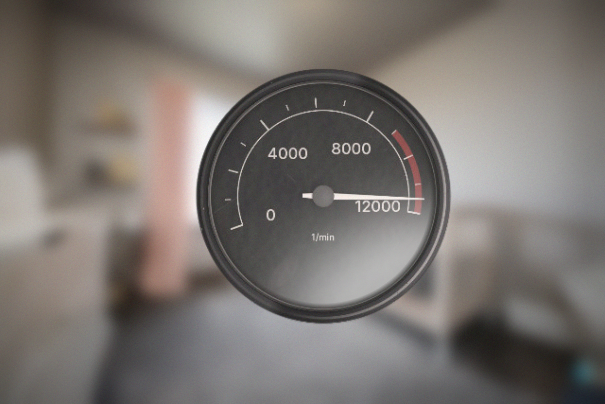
{"value": 11500, "unit": "rpm"}
